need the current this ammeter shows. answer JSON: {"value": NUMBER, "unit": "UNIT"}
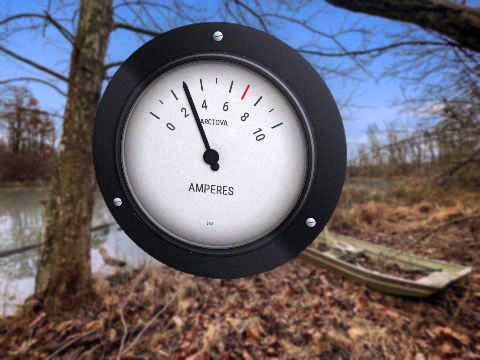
{"value": 3, "unit": "A"}
